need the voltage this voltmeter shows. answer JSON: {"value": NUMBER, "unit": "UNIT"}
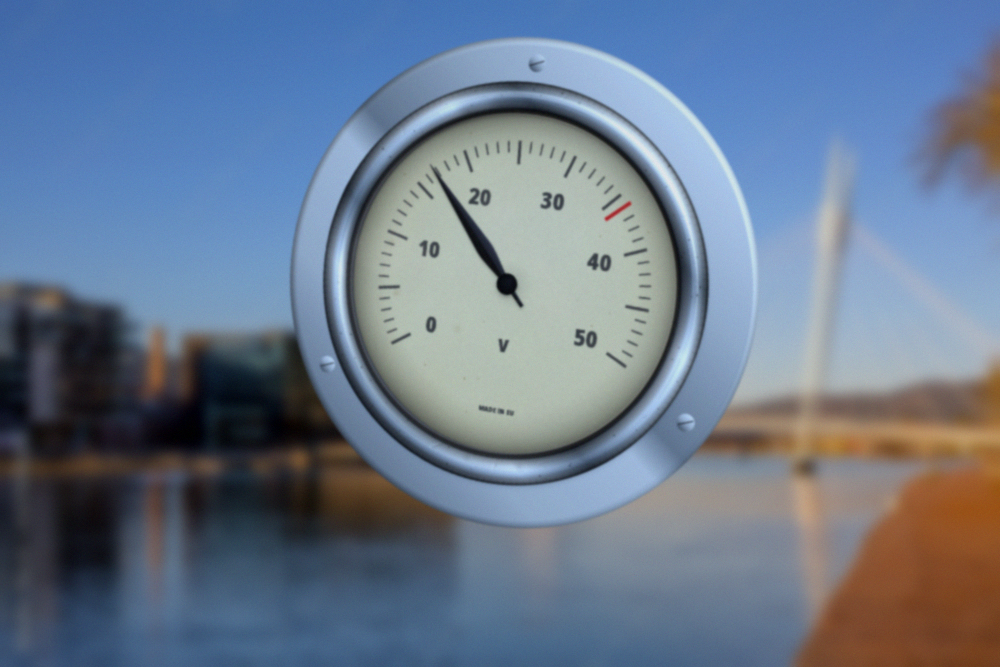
{"value": 17, "unit": "V"}
